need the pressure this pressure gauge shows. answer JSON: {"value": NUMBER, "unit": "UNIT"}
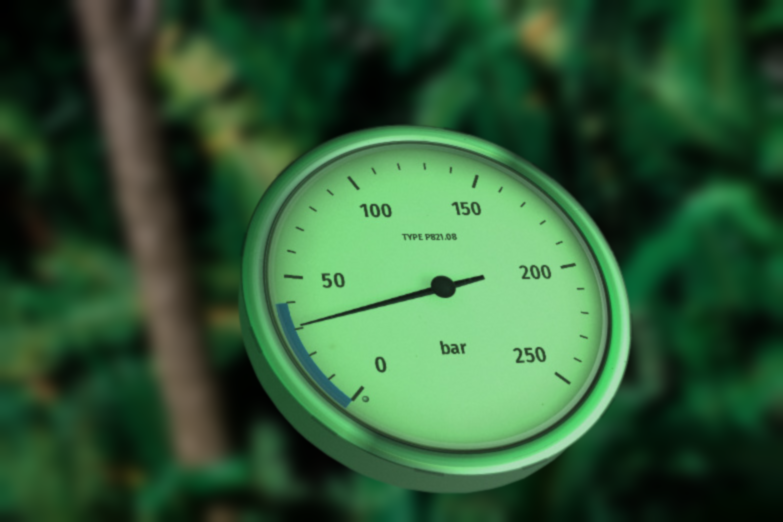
{"value": 30, "unit": "bar"}
